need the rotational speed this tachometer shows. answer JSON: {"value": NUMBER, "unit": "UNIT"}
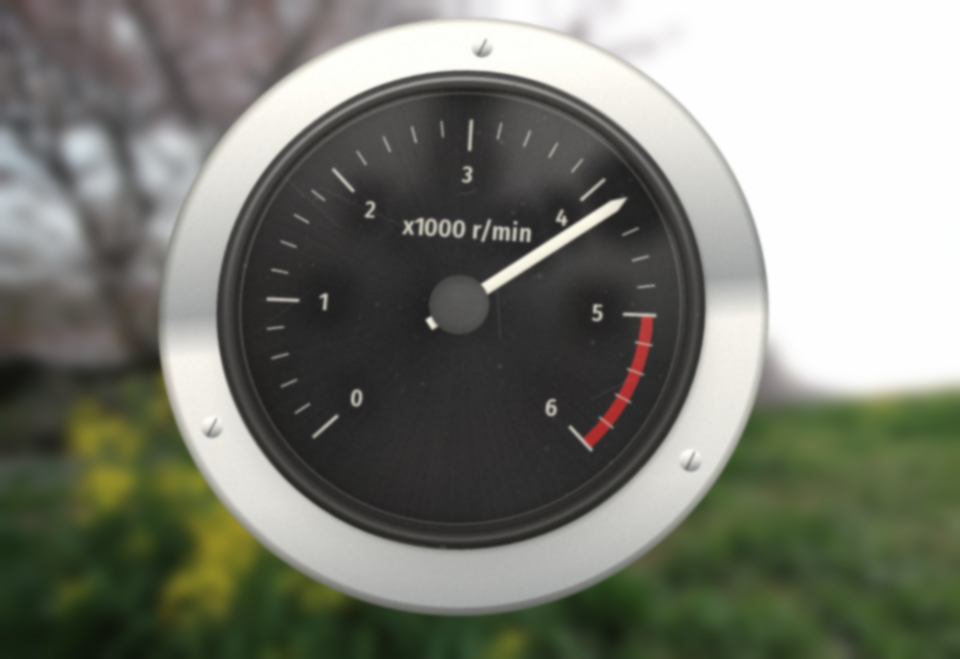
{"value": 4200, "unit": "rpm"}
